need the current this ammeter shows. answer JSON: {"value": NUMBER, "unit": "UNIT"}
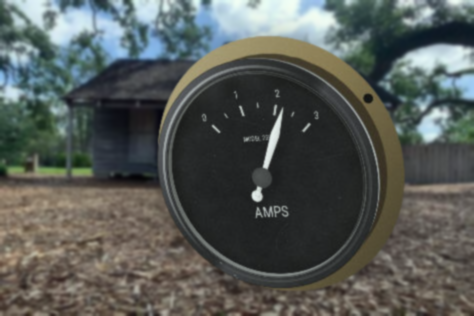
{"value": 2.25, "unit": "A"}
